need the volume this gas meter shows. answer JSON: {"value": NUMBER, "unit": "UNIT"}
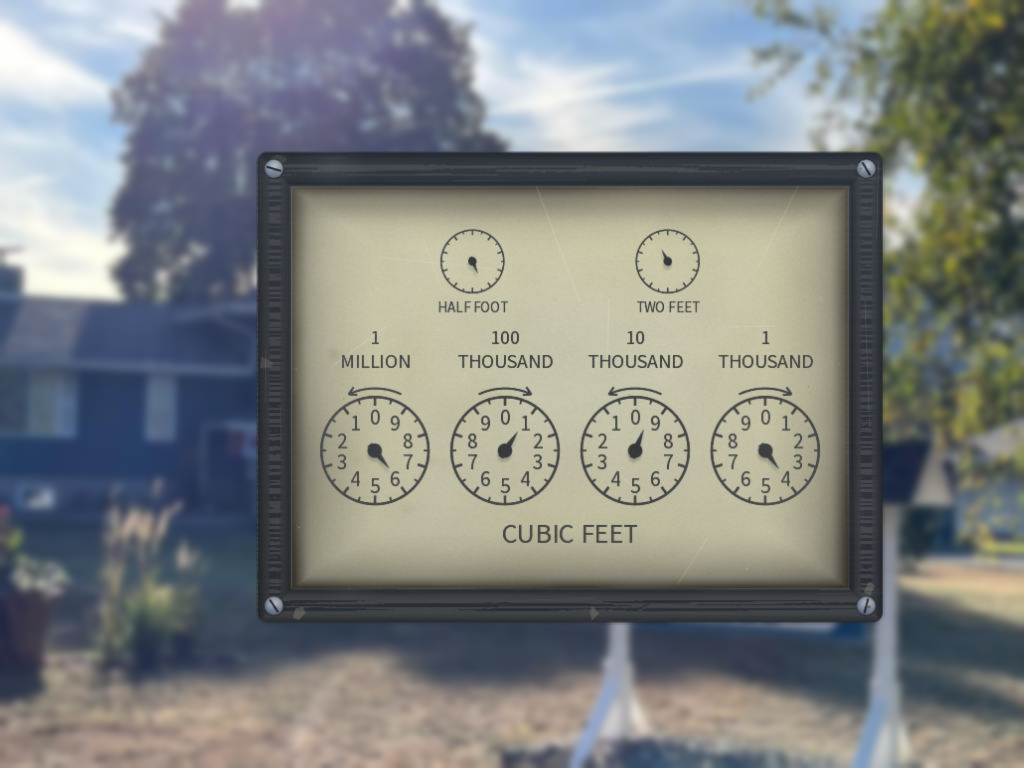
{"value": 609400, "unit": "ft³"}
